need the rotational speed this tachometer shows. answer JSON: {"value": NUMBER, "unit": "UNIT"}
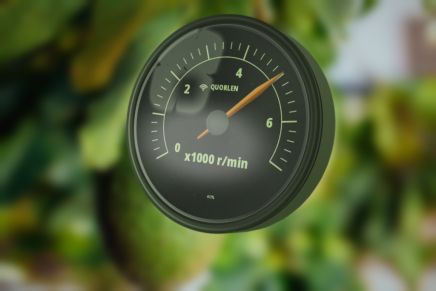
{"value": 5000, "unit": "rpm"}
